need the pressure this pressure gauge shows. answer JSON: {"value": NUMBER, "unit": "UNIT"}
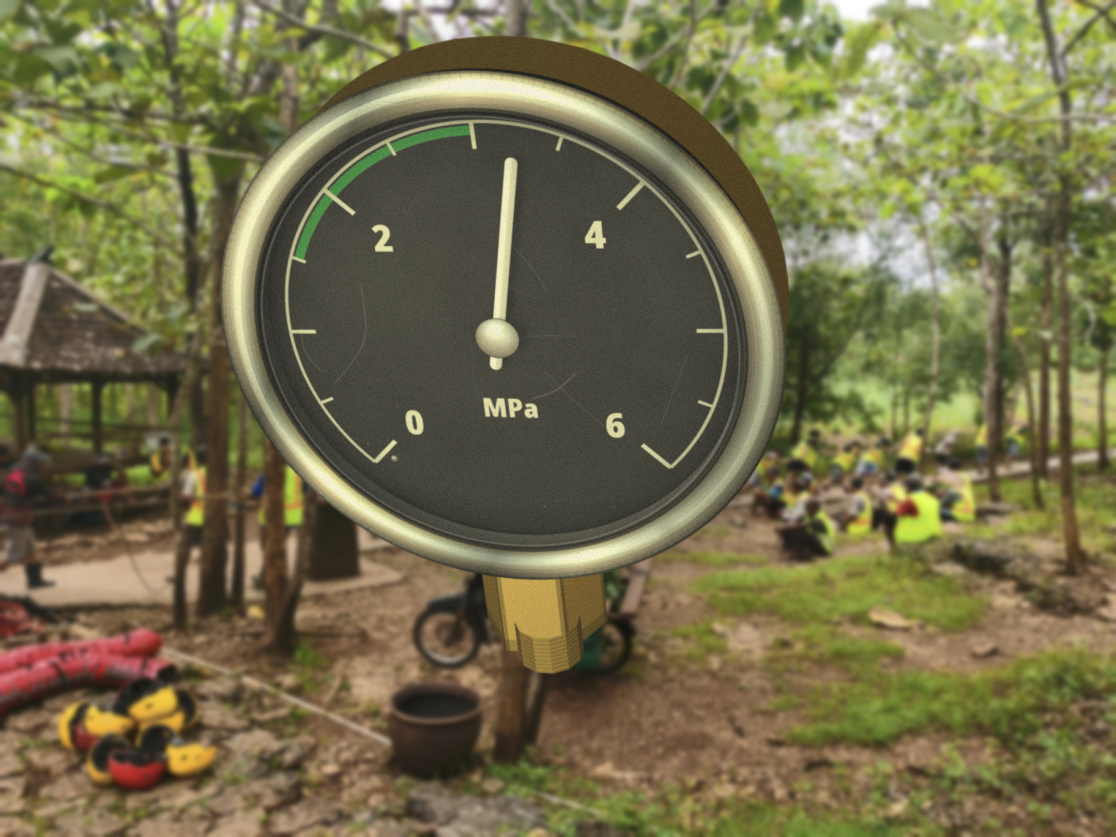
{"value": 3.25, "unit": "MPa"}
